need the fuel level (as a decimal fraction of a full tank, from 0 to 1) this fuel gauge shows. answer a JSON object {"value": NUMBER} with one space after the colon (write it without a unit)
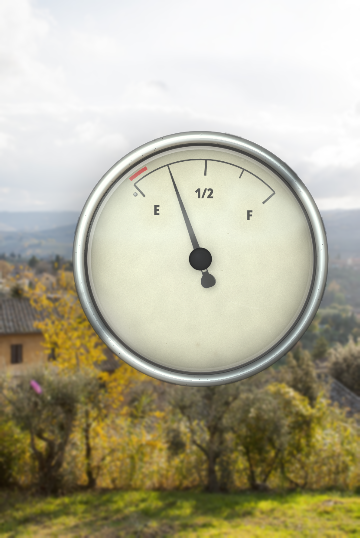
{"value": 0.25}
